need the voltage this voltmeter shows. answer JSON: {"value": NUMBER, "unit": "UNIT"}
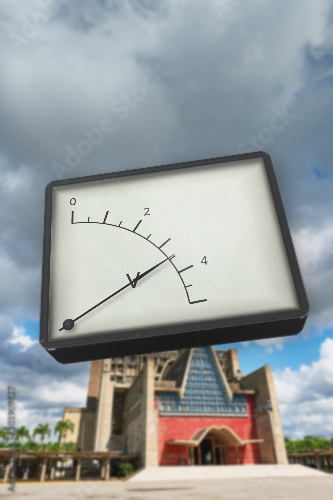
{"value": 3.5, "unit": "V"}
